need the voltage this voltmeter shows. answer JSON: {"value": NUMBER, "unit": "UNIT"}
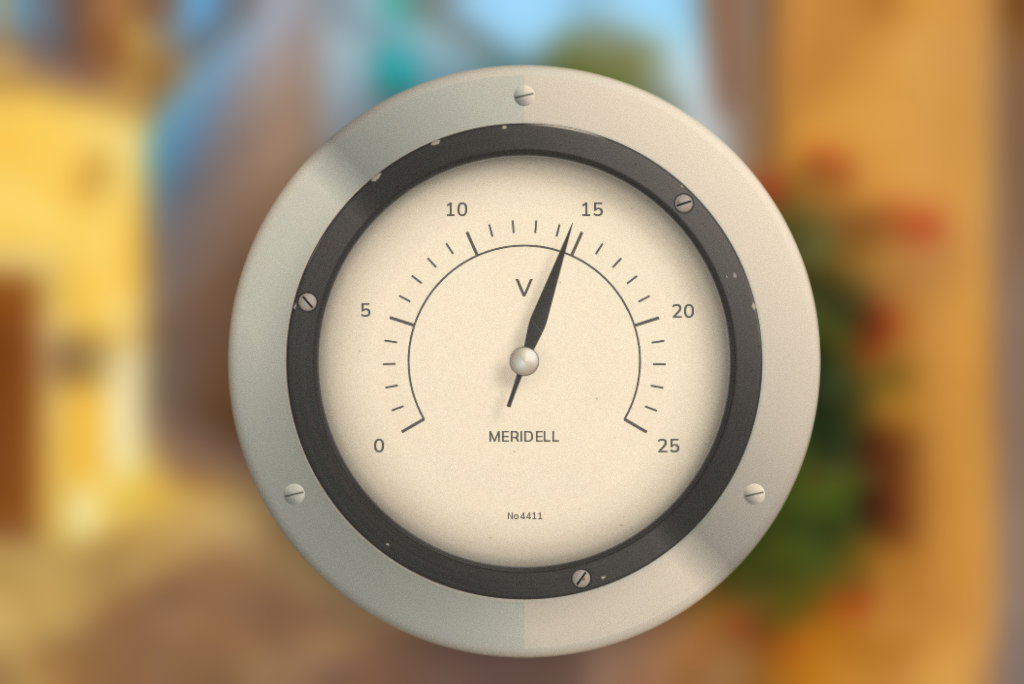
{"value": 14.5, "unit": "V"}
